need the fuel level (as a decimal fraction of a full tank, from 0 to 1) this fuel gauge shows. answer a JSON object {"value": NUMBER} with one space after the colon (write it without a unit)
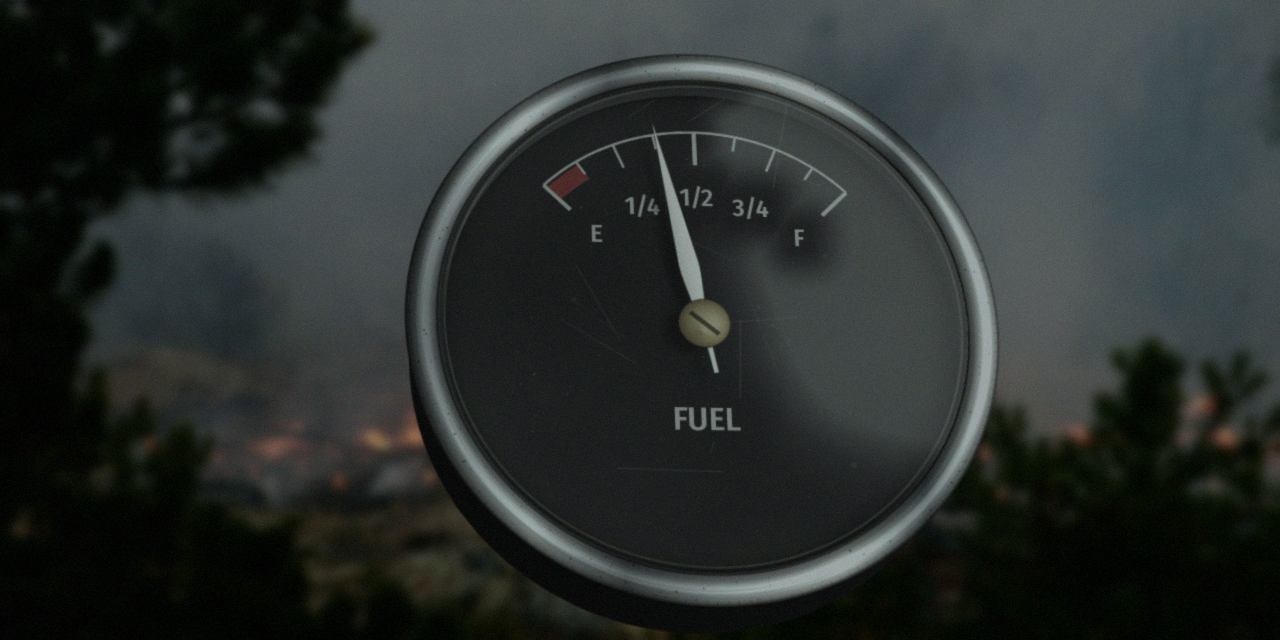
{"value": 0.375}
